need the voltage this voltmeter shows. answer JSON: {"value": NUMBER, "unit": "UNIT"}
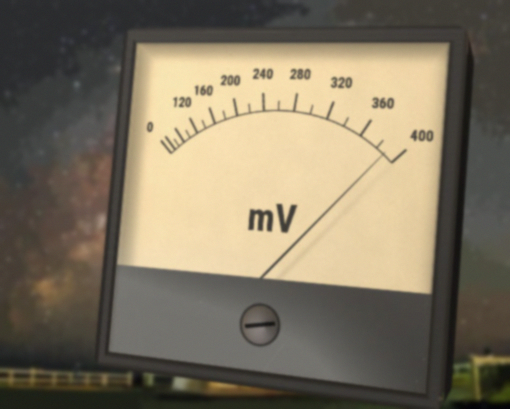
{"value": 390, "unit": "mV"}
